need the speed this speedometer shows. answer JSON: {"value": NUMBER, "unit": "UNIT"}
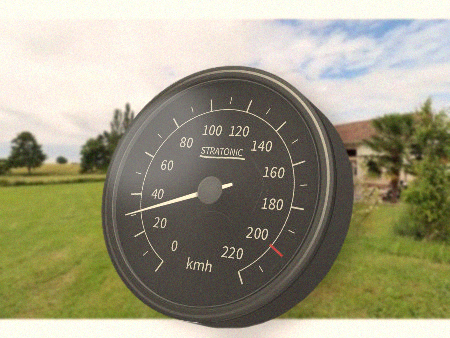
{"value": 30, "unit": "km/h"}
